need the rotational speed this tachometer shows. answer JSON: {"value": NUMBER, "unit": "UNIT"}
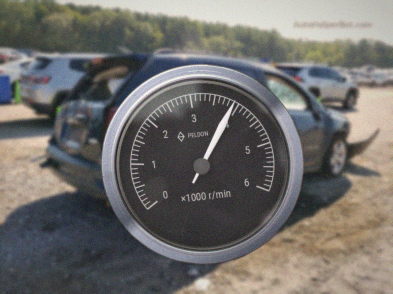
{"value": 3900, "unit": "rpm"}
